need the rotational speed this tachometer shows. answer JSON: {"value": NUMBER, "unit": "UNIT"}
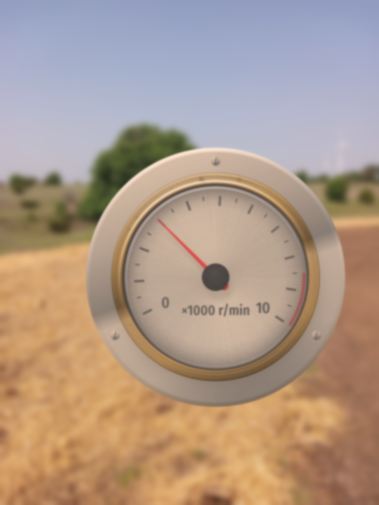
{"value": 3000, "unit": "rpm"}
